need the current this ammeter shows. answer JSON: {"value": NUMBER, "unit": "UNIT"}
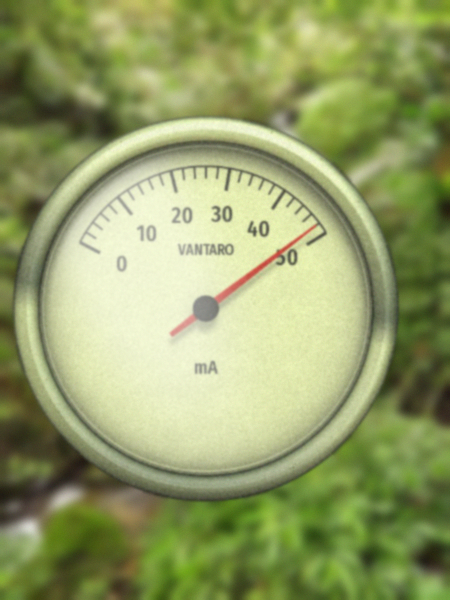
{"value": 48, "unit": "mA"}
